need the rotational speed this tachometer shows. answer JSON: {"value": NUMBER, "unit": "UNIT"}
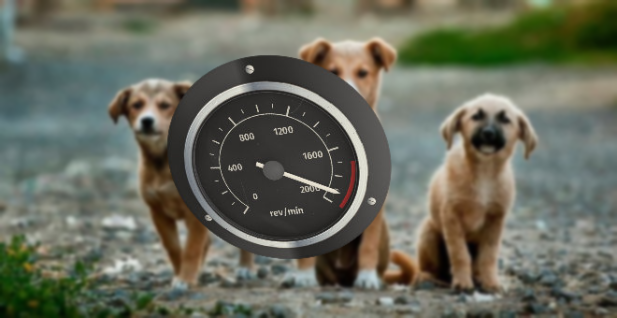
{"value": 1900, "unit": "rpm"}
